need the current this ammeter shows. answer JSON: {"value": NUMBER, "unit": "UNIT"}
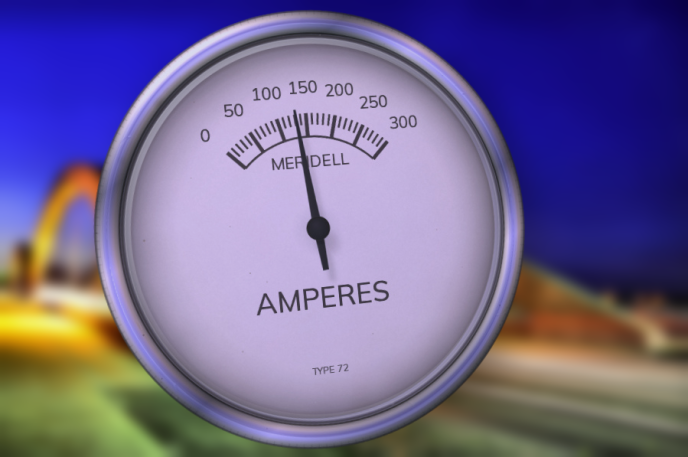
{"value": 130, "unit": "A"}
